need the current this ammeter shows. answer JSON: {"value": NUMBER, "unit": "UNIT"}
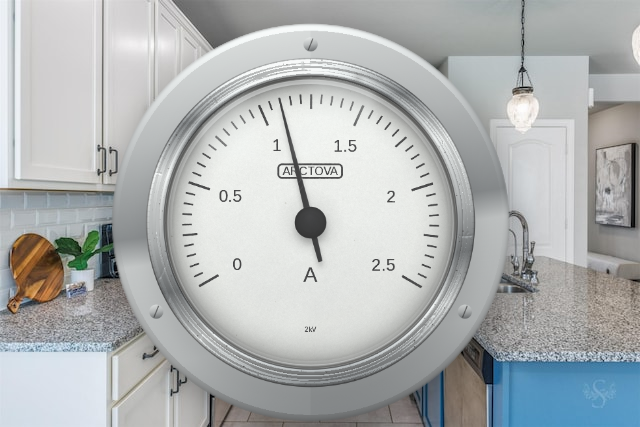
{"value": 1.1, "unit": "A"}
